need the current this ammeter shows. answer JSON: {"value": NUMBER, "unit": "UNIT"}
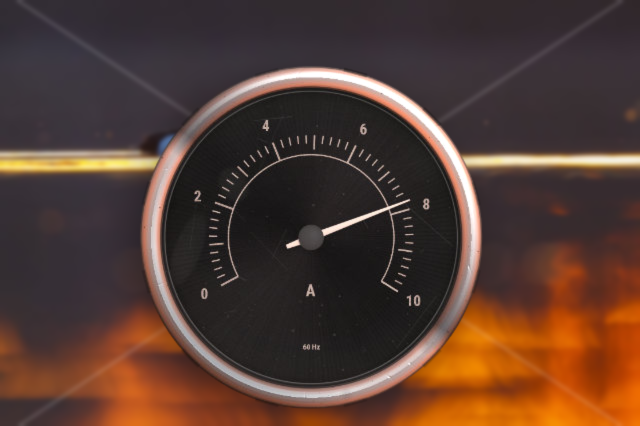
{"value": 7.8, "unit": "A"}
